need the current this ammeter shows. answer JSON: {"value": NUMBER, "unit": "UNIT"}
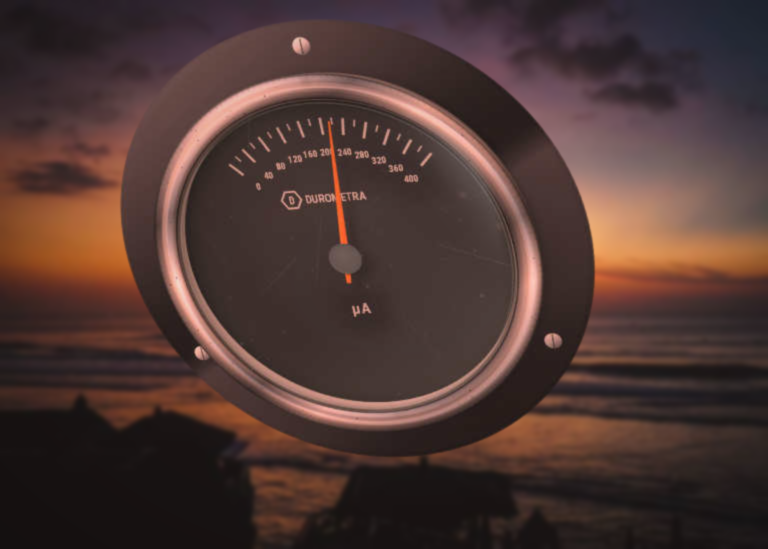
{"value": 220, "unit": "µA"}
